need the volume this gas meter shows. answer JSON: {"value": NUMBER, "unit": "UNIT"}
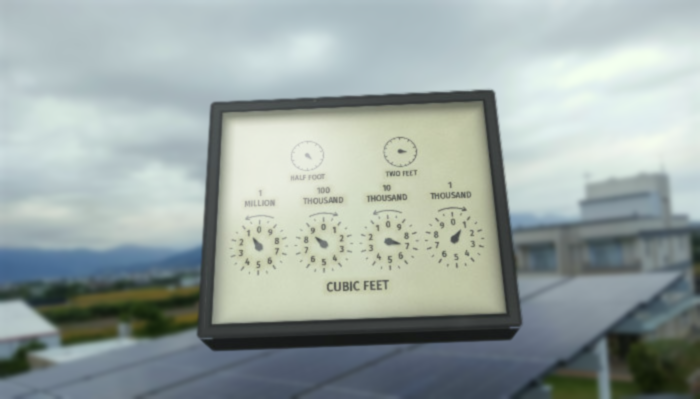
{"value": 87100, "unit": "ft³"}
